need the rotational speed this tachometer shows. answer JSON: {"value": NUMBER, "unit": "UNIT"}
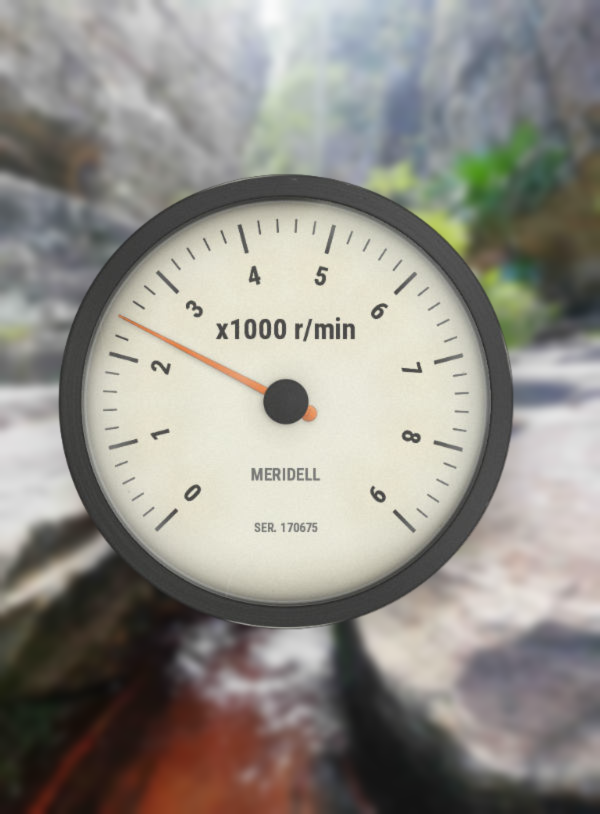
{"value": 2400, "unit": "rpm"}
